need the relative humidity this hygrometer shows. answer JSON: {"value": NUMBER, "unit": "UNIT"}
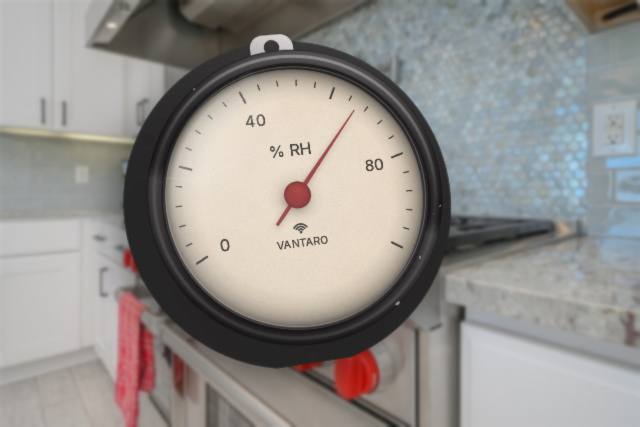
{"value": 66, "unit": "%"}
